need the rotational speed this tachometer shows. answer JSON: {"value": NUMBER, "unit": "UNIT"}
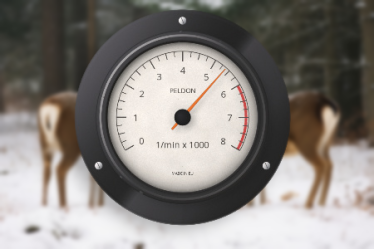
{"value": 5375, "unit": "rpm"}
